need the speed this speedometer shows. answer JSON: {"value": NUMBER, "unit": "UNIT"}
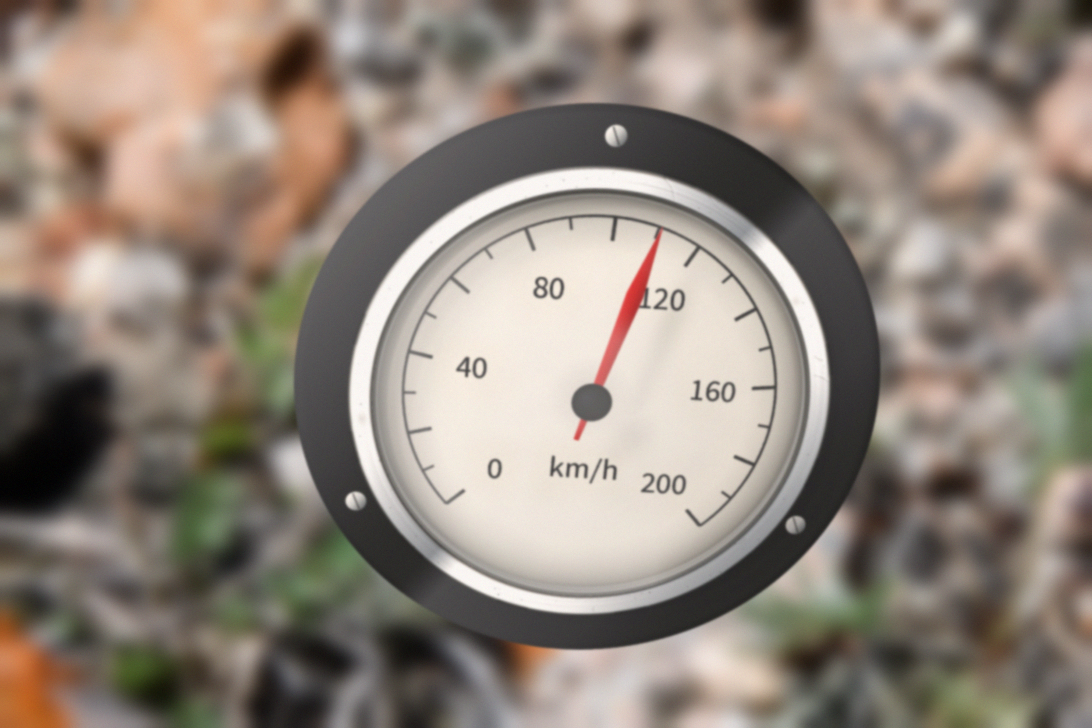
{"value": 110, "unit": "km/h"}
